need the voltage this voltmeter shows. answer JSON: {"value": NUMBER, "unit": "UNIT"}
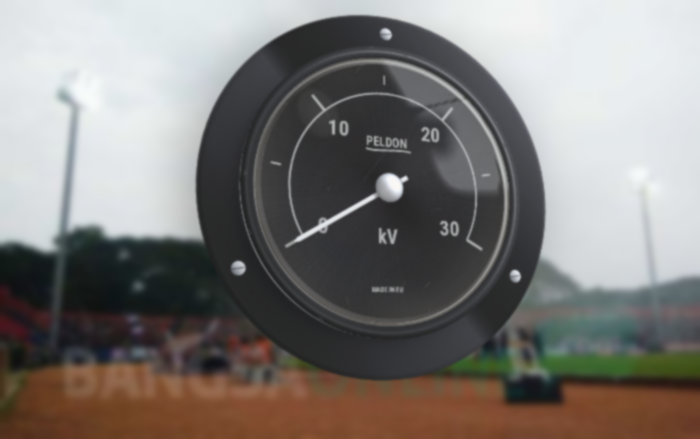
{"value": 0, "unit": "kV"}
